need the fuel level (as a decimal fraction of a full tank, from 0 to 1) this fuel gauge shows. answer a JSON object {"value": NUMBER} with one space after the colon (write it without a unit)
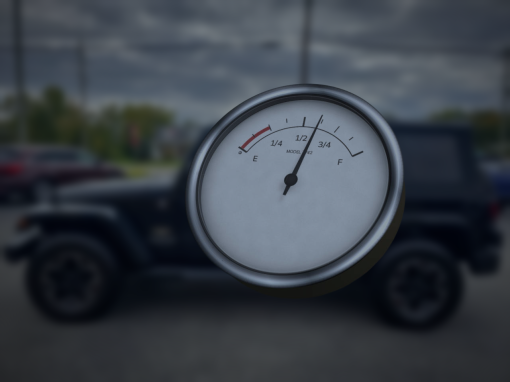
{"value": 0.625}
